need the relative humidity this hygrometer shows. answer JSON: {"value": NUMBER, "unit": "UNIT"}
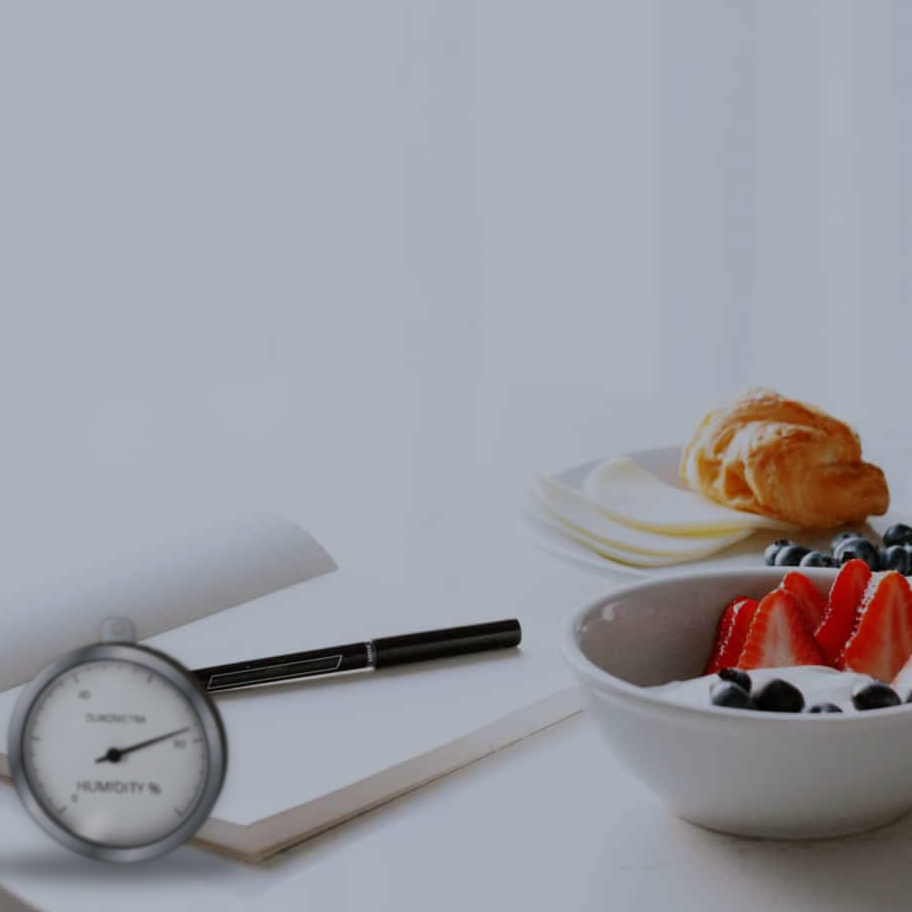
{"value": 76, "unit": "%"}
